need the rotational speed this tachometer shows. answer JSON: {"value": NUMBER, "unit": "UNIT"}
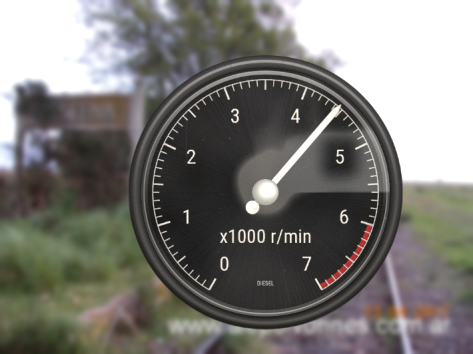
{"value": 4450, "unit": "rpm"}
